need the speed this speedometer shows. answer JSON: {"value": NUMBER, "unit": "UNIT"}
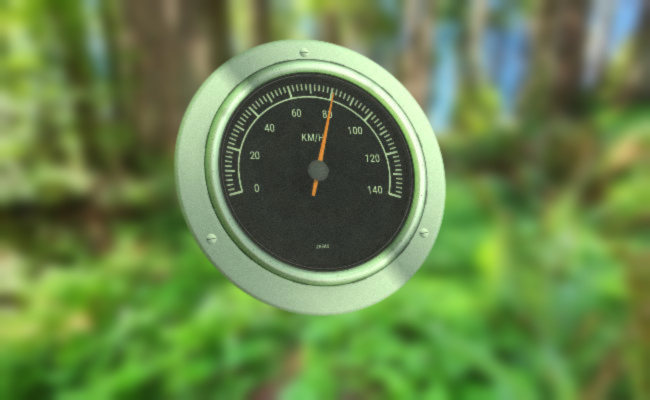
{"value": 80, "unit": "km/h"}
